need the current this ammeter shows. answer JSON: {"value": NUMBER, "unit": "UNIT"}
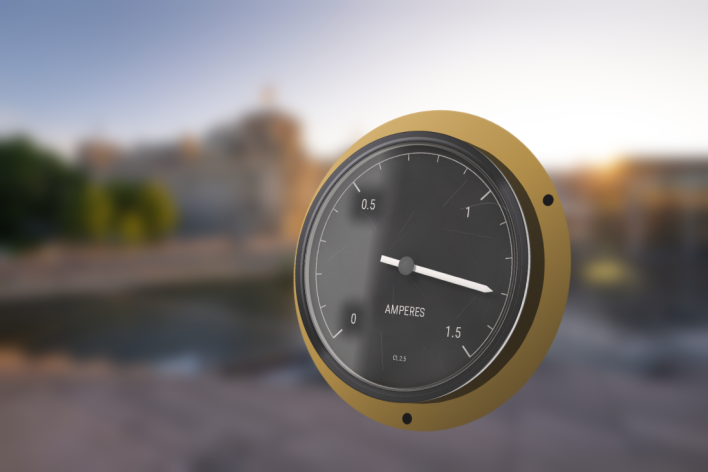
{"value": 1.3, "unit": "A"}
